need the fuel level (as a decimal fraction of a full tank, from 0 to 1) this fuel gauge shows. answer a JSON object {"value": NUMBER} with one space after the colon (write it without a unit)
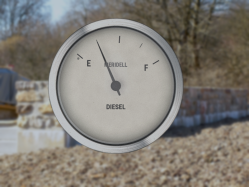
{"value": 0.25}
